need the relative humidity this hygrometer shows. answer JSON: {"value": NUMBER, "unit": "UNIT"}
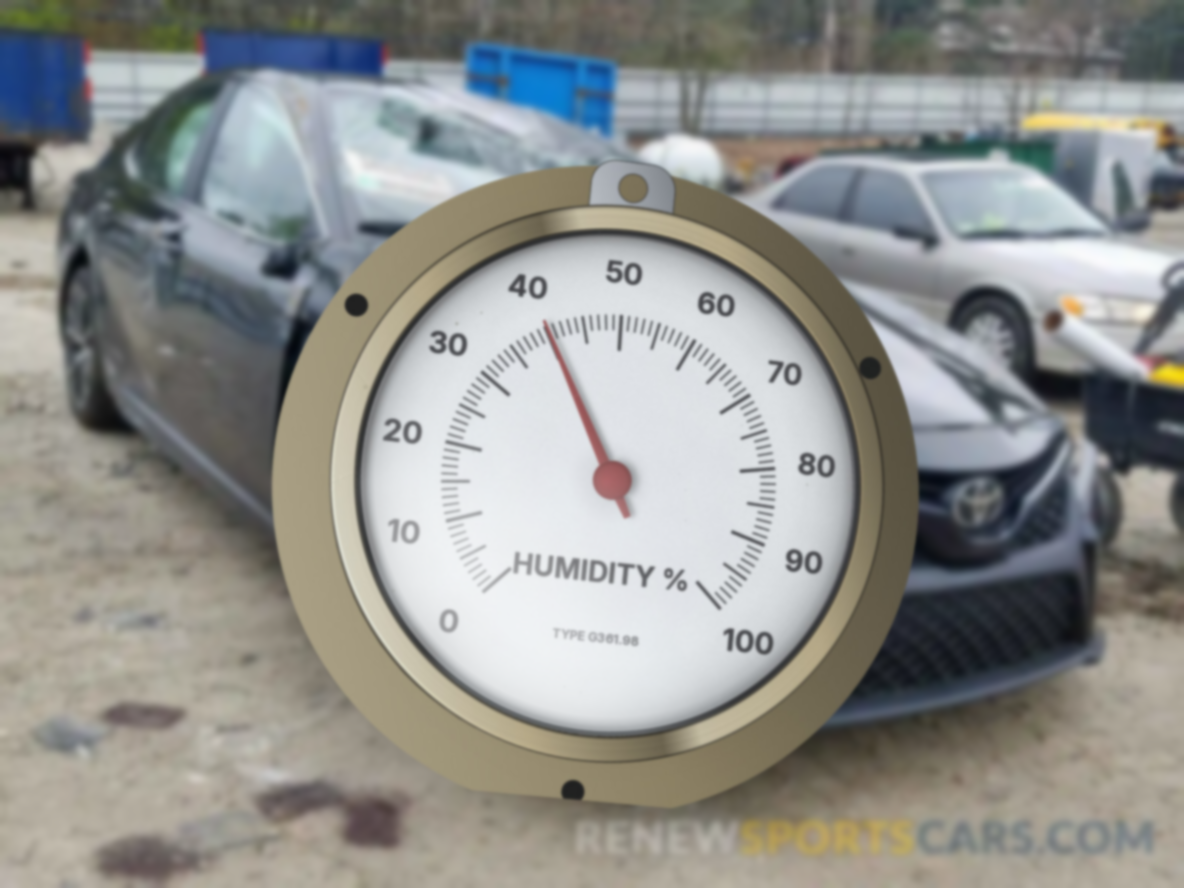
{"value": 40, "unit": "%"}
